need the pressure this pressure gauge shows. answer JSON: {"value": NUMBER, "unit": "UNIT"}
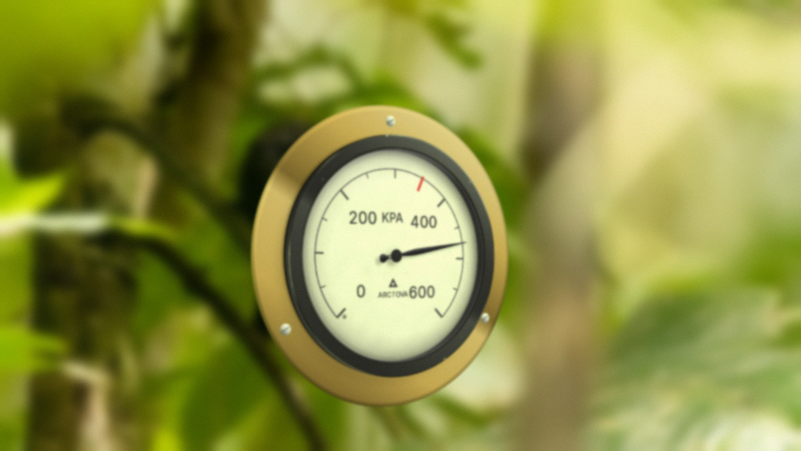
{"value": 475, "unit": "kPa"}
